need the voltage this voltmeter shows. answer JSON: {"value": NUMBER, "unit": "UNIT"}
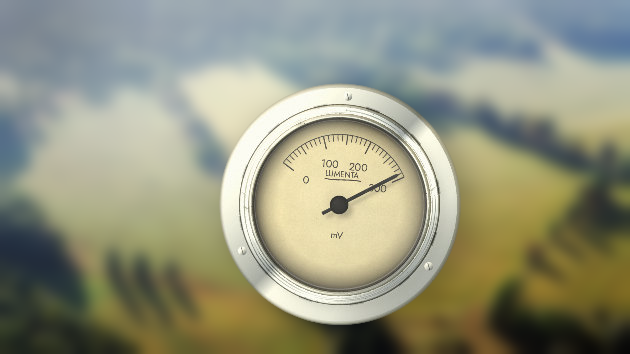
{"value": 290, "unit": "mV"}
